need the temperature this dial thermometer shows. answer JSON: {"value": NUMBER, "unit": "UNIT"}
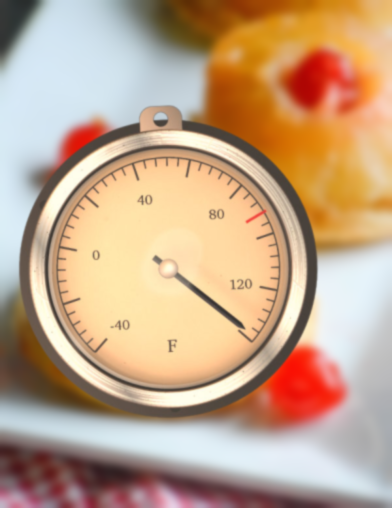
{"value": 138, "unit": "°F"}
